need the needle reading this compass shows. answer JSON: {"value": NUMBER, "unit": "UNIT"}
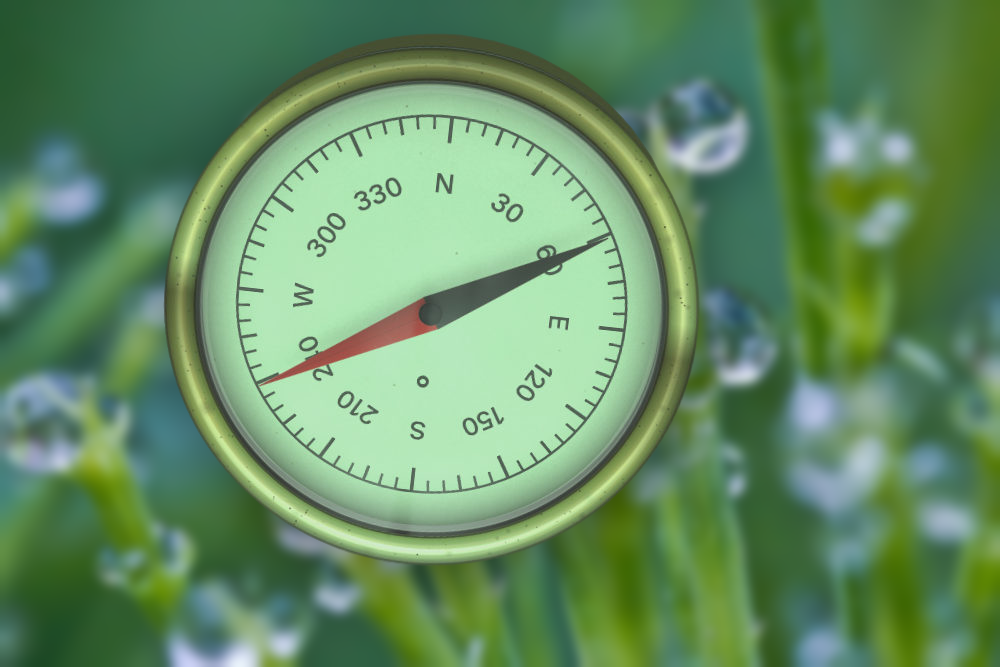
{"value": 240, "unit": "°"}
